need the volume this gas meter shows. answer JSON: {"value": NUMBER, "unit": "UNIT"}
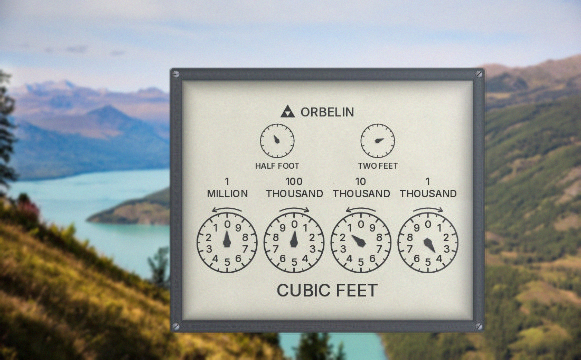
{"value": 1400, "unit": "ft³"}
